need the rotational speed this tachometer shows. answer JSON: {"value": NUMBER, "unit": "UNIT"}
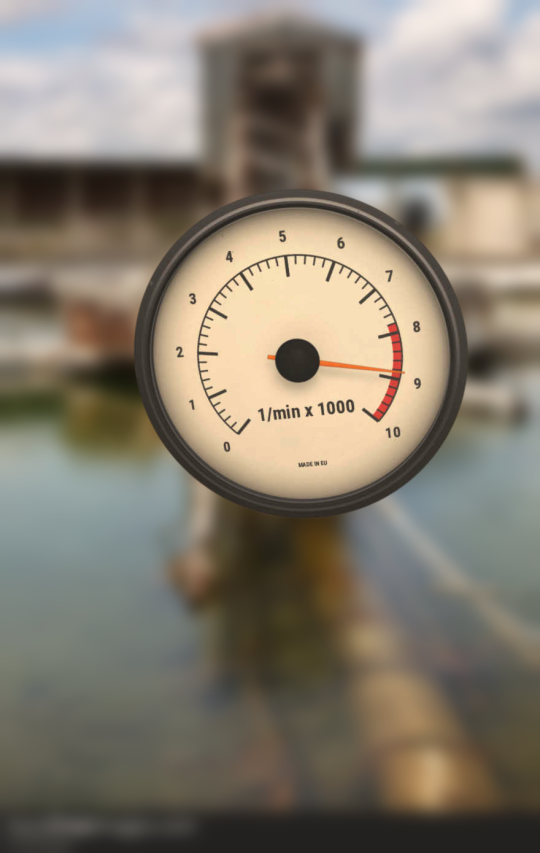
{"value": 8800, "unit": "rpm"}
